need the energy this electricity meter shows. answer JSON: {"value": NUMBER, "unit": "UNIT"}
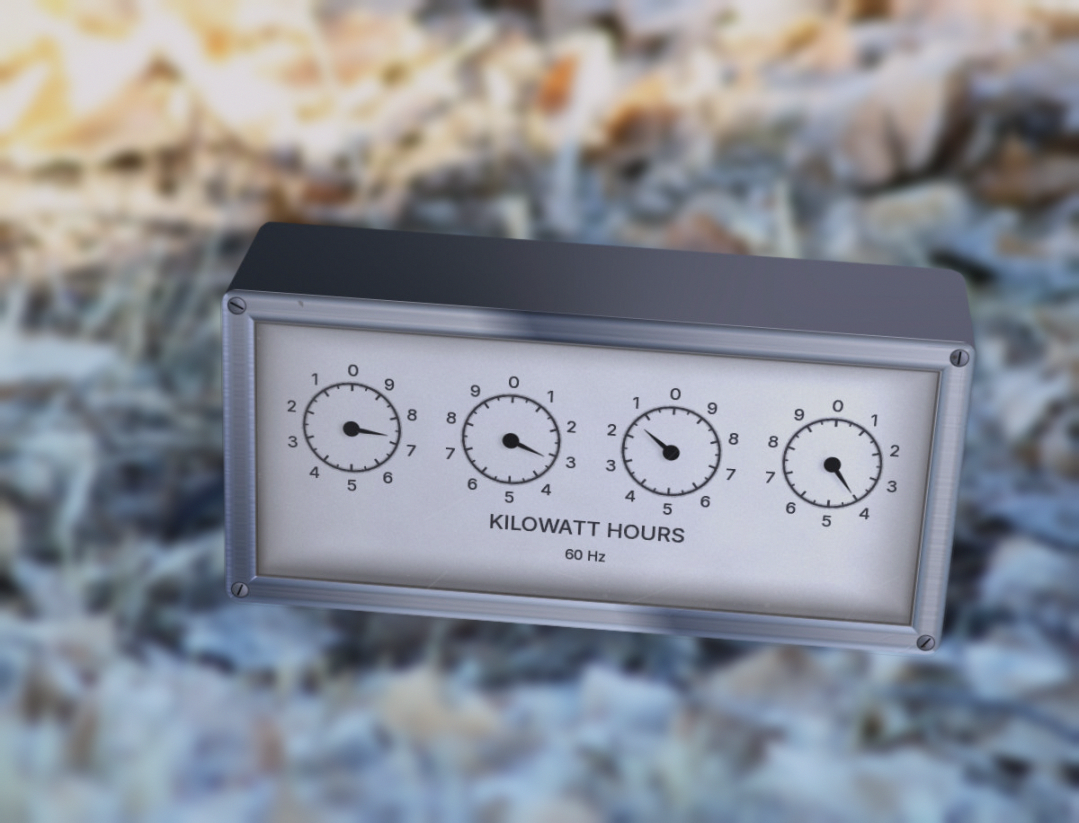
{"value": 7314, "unit": "kWh"}
